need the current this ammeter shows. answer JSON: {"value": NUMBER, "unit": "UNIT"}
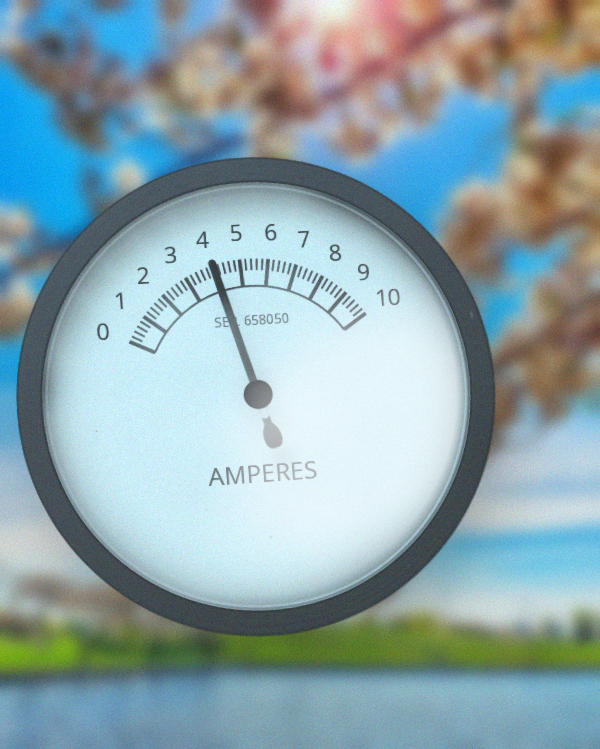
{"value": 4, "unit": "A"}
